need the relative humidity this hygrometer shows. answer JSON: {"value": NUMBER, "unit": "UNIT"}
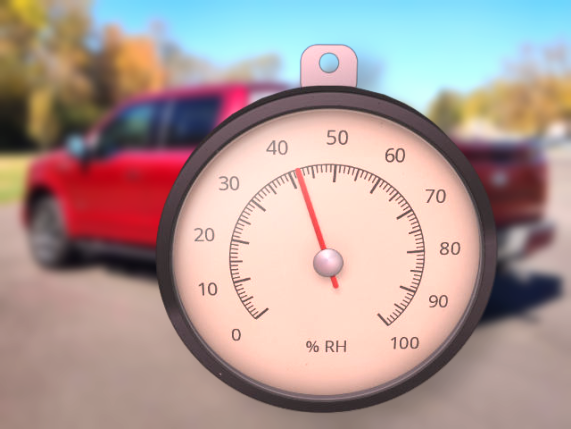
{"value": 42, "unit": "%"}
